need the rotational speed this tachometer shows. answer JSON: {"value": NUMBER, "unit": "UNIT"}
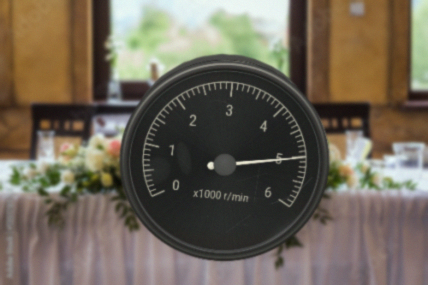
{"value": 5000, "unit": "rpm"}
